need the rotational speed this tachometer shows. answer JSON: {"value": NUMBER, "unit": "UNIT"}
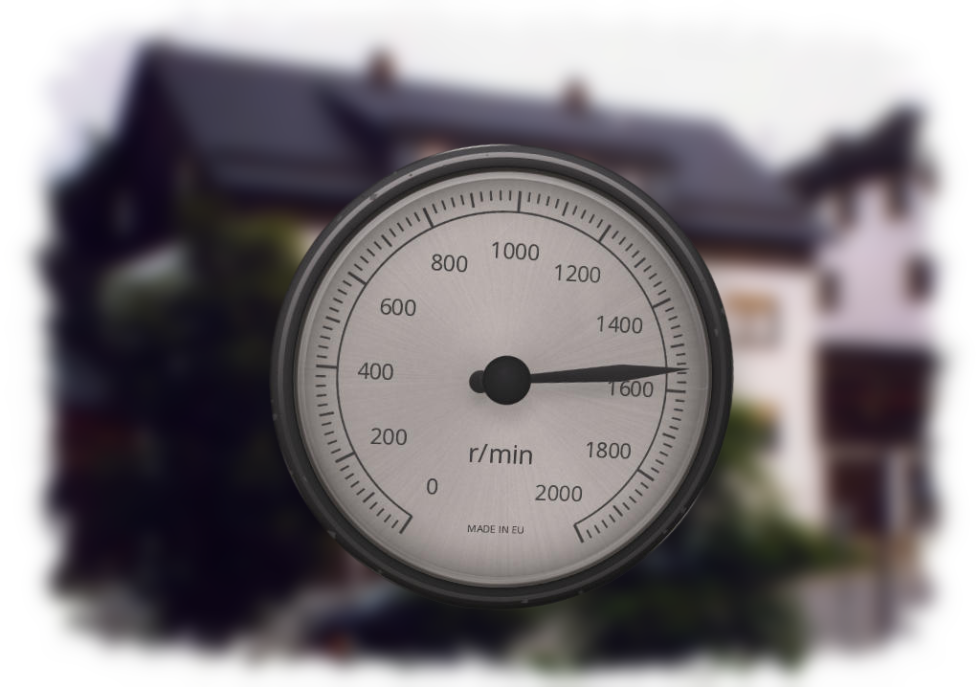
{"value": 1550, "unit": "rpm"}
